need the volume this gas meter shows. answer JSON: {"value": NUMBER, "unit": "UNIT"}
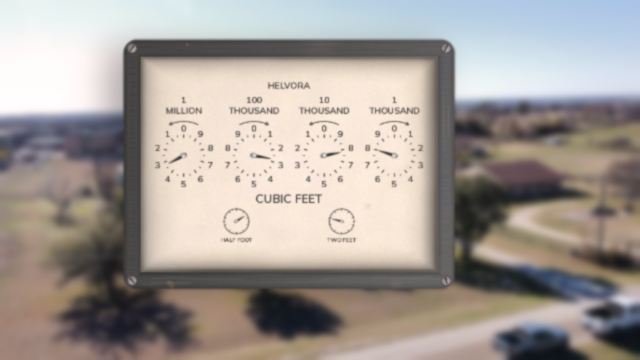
{"value": 327800, "unit": "ft³"}
